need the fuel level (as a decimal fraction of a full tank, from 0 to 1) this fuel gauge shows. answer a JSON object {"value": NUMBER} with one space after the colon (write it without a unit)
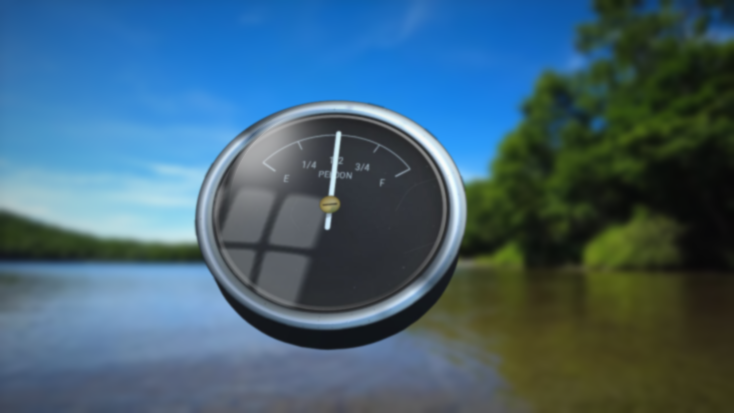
{"value": 0.5}
